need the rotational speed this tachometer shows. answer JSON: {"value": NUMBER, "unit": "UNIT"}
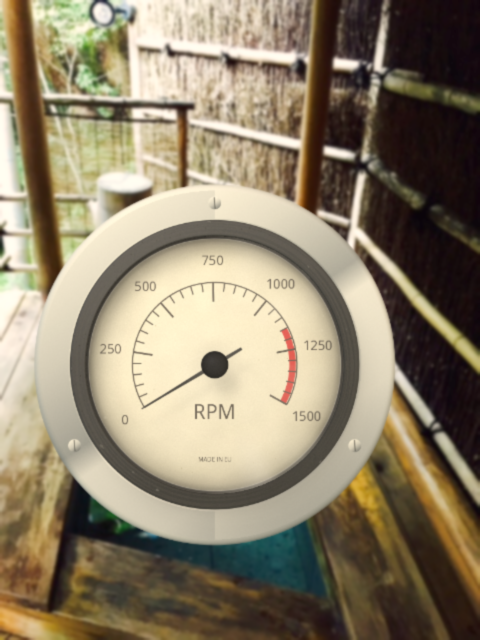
{"value": 0, "unit": "rpm"}
